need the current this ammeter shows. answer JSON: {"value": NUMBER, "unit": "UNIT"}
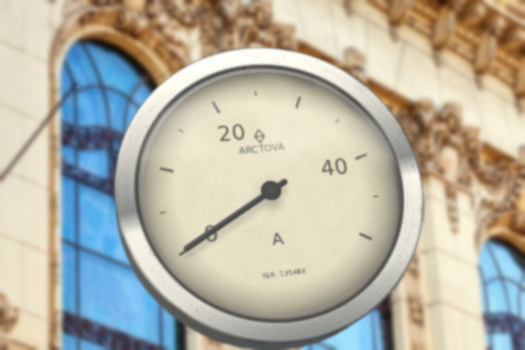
{"value": 0, "unit": "A"}
